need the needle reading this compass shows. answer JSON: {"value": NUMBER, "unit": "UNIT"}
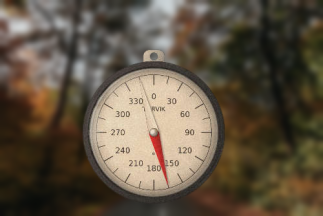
{"value": 165, "unit": "°"}
